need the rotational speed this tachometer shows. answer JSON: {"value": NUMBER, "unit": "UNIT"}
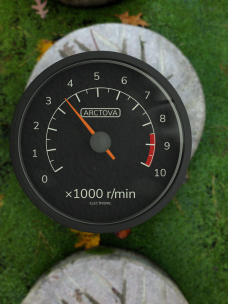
{"value": 3500, "unit": "rpm"}
